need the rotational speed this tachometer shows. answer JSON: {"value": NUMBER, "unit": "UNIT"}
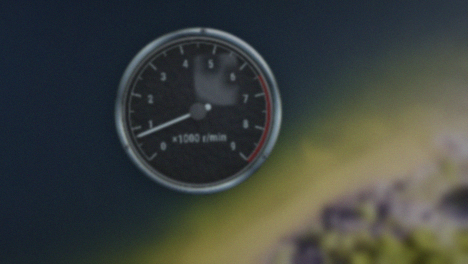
{"value": 750, "unit": "rpm"}
